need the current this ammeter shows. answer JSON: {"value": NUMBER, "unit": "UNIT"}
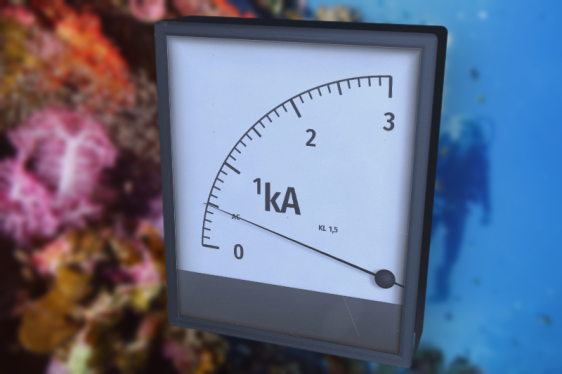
{"value": 0.5, "unit": "kA"}
